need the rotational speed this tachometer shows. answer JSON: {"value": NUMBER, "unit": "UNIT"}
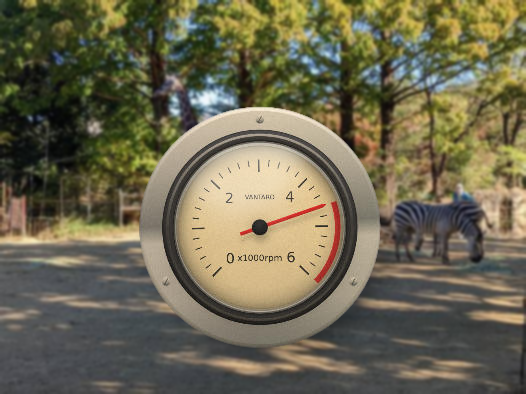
{"value": 4600, "unit": "rpm"}
